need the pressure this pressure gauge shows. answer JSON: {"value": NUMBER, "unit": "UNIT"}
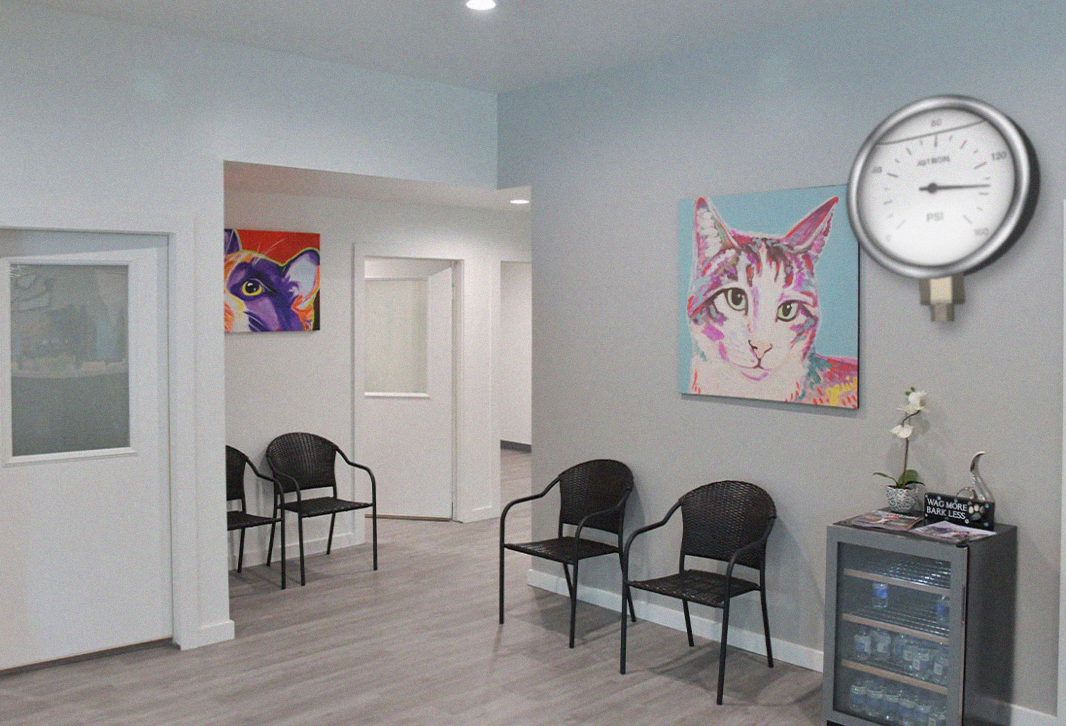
{"value": 135, "unit": "psi"}
